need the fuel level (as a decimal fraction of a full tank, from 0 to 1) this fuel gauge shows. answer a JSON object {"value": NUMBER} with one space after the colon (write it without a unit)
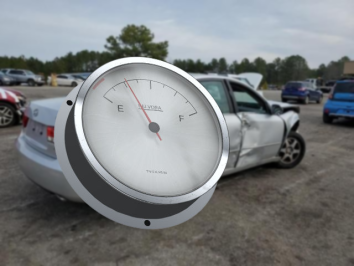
{"value": 0.25}
